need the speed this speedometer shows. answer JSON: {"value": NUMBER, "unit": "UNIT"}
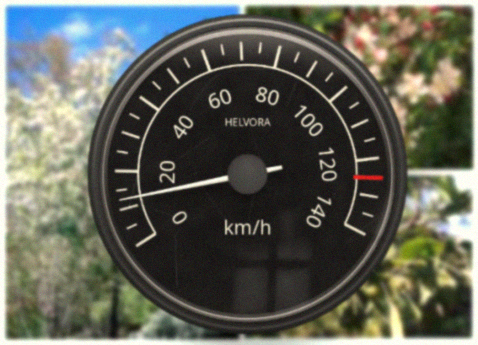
{"value": 12.5, "unit": "km/h"}
